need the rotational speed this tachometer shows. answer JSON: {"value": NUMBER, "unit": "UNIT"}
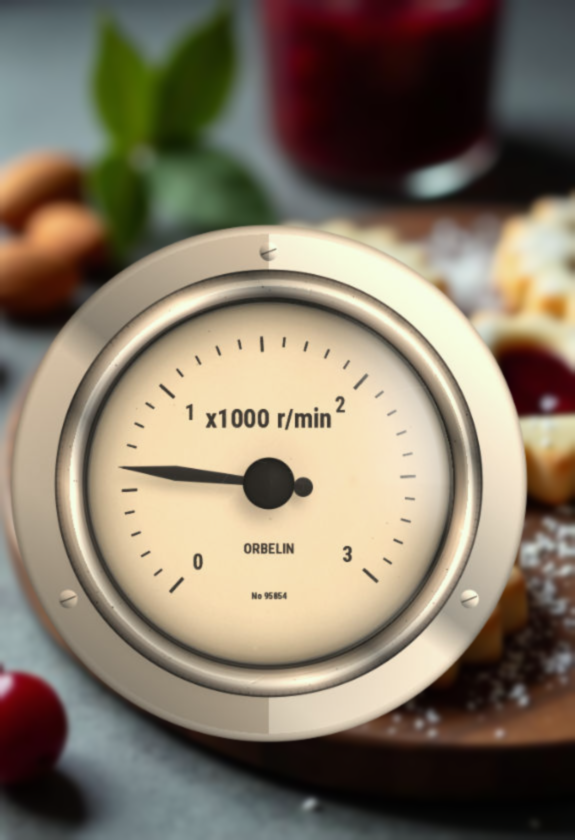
{"value": 600, "unit": "rpm"}
